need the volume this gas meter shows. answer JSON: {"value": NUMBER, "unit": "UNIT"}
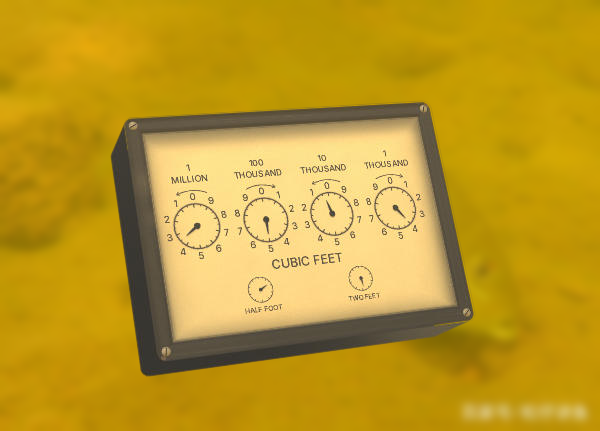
{"value": 350400, "unit": "ft³"}
